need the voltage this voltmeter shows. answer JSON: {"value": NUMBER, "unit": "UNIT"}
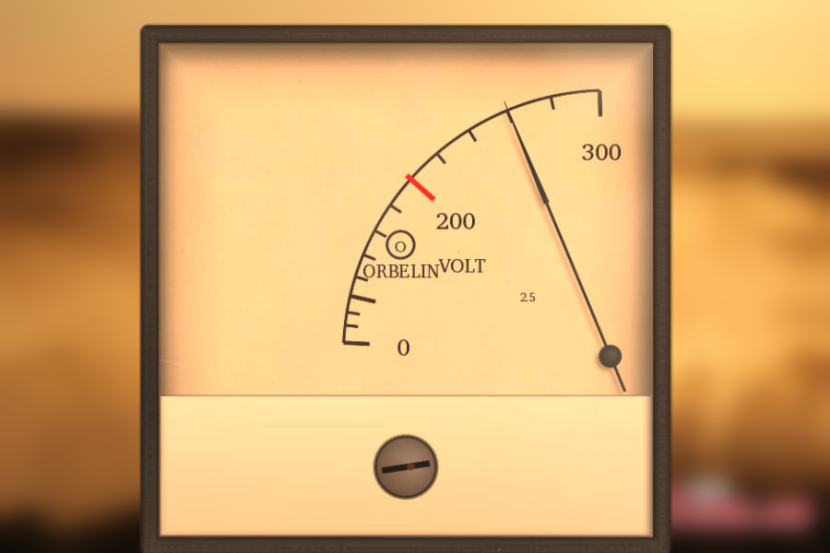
{"value": 260, "unit": "V"}
